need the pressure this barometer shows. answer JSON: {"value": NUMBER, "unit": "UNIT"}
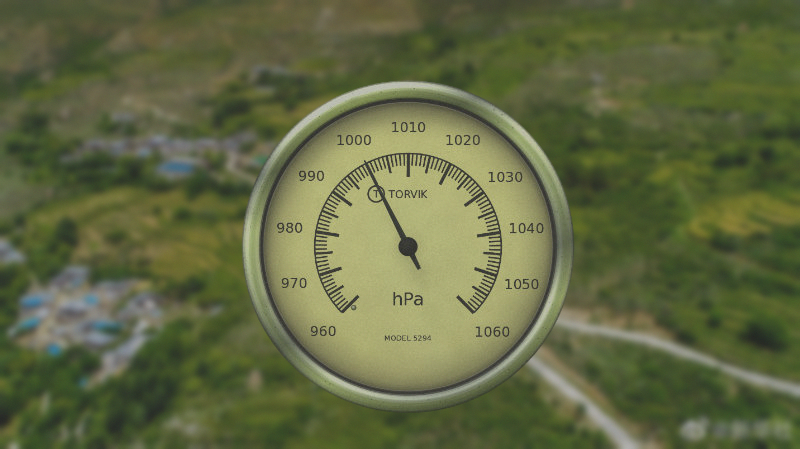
{"value": 1000, "unit": "hPa"}
